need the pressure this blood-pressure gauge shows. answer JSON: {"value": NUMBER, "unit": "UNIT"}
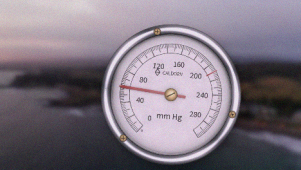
{"value": 60, "unit": "mmHg"}
